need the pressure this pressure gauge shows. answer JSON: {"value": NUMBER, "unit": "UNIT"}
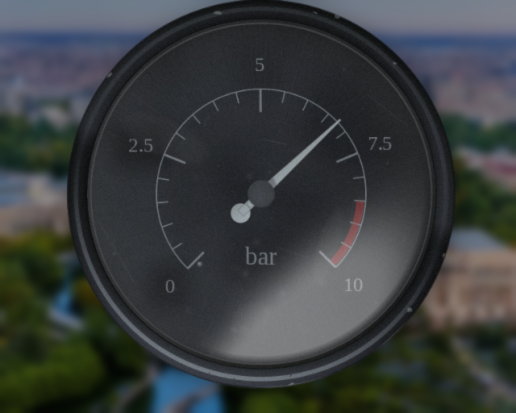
{"value": 6.75, "unit": "bar"}
